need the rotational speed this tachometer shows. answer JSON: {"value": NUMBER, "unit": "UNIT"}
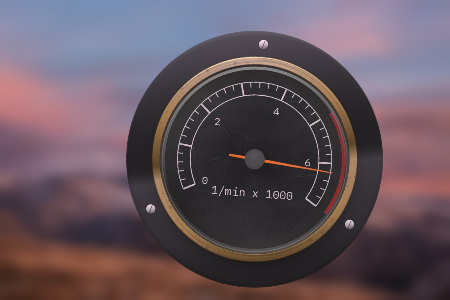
{"value": 6200, "unit": "rpm"}
